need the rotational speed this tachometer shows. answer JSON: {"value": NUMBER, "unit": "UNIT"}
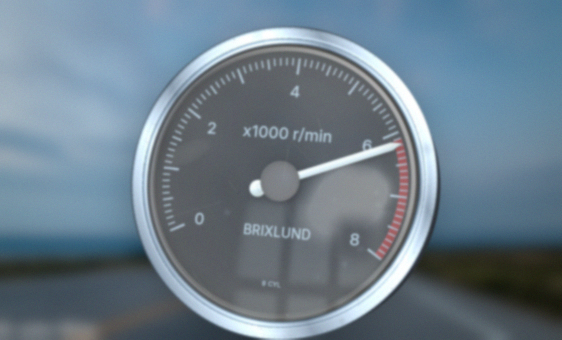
{"value": 6200, "unit": "rpm"}
